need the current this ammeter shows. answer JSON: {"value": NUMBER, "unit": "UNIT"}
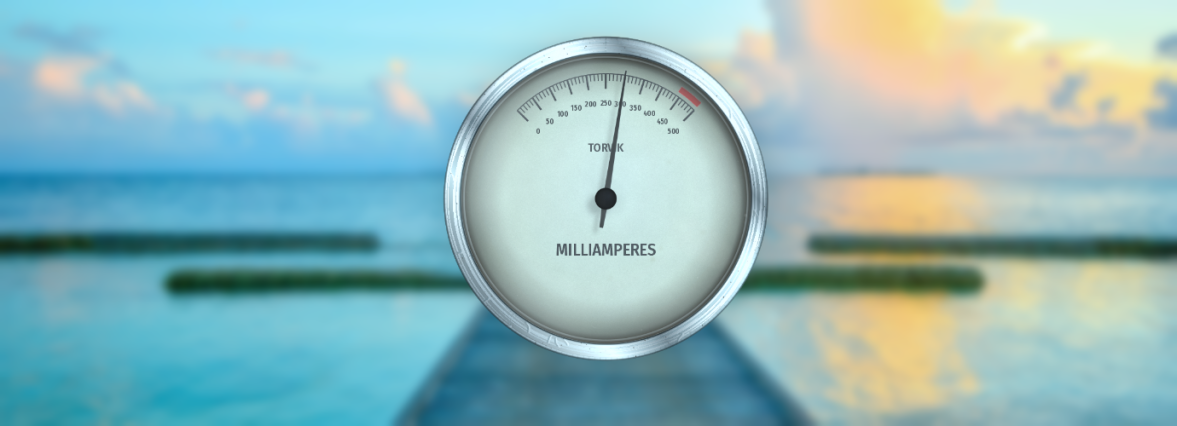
{"value": 300, "unit": "mA"}
